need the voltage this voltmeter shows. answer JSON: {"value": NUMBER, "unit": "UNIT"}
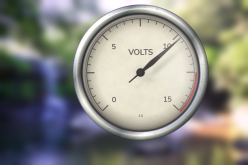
{"value": 10.25, "unit": "V"}
